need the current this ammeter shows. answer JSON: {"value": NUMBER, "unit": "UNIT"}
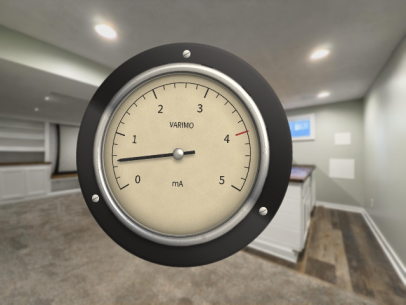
{"value": 0.5, "unit": "mA"}
